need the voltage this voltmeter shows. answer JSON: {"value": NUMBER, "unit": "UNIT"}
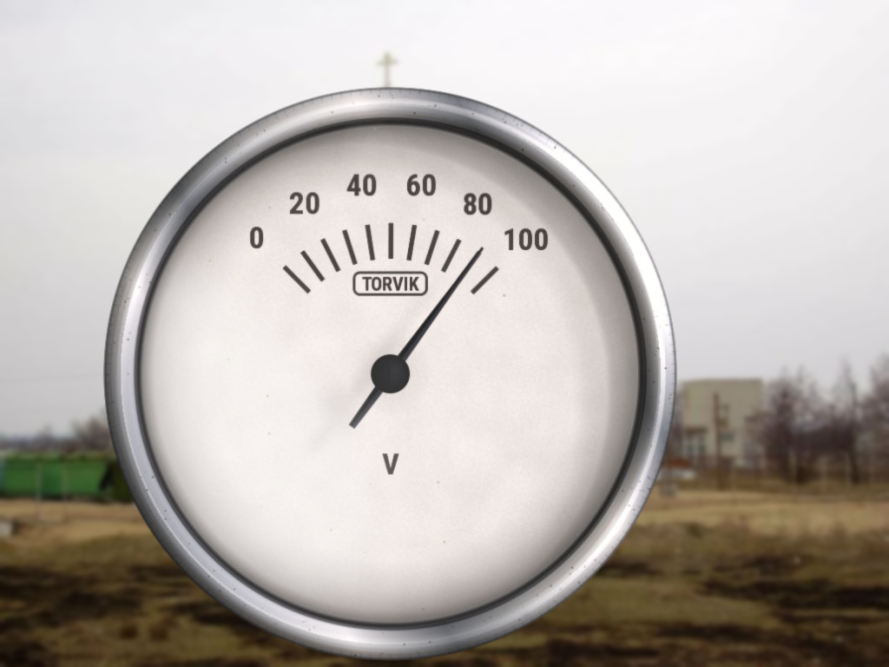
{"value": 90, "unit": "V"}
